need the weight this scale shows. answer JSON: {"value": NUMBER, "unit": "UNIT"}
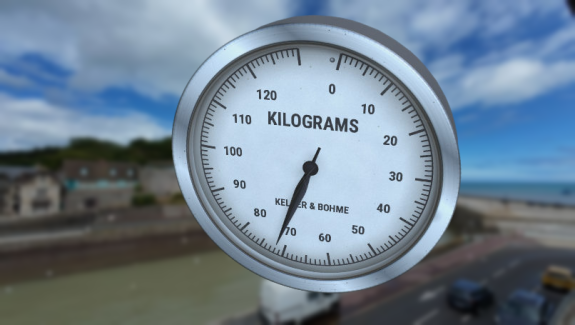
{"value": 72, "unit": "kg"}
